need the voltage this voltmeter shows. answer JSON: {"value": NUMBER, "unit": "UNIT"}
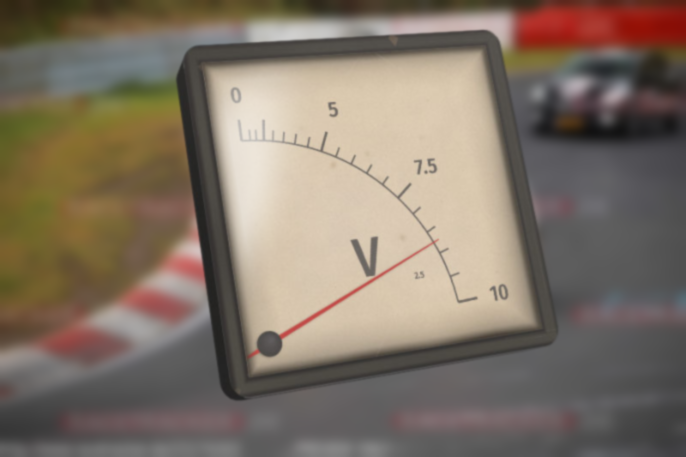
{"value": 8.75, "unit": "V"}
